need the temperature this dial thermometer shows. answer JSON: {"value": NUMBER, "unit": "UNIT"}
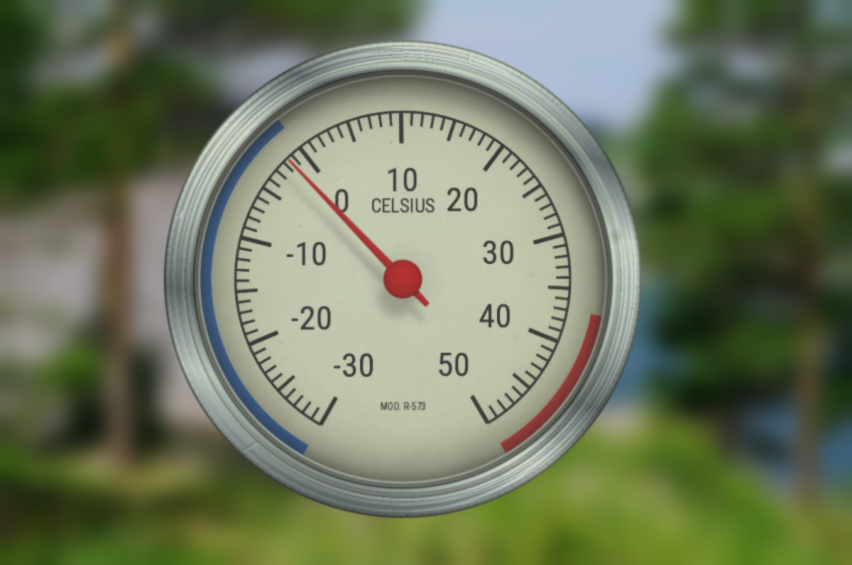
{"value": -1.5, "unit": "°C"}
